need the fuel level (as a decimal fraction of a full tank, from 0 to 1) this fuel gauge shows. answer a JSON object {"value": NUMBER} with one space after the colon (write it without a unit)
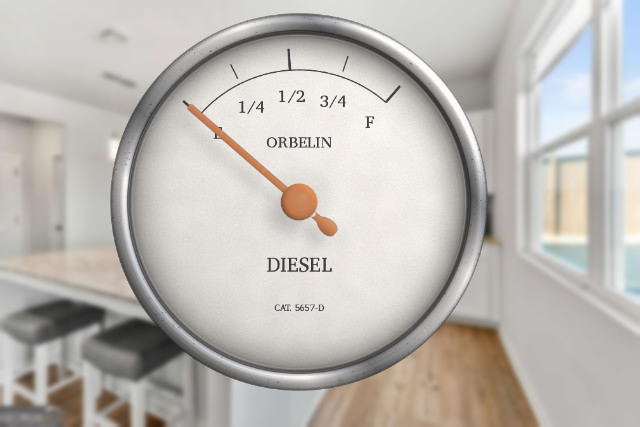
{"value": 0}
